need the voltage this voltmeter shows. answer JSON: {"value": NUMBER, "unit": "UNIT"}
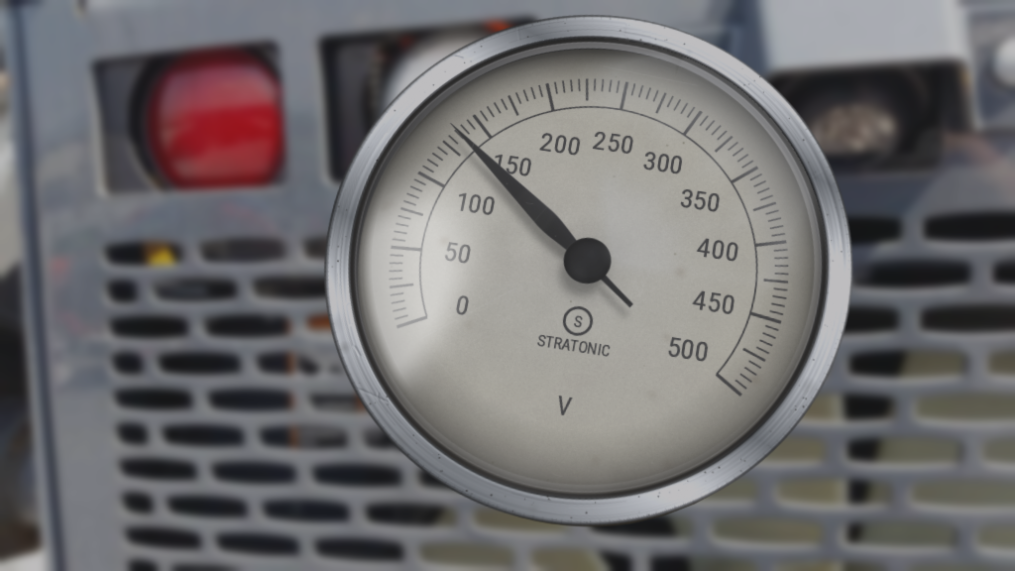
{"value": 135, "unit": "V"}
